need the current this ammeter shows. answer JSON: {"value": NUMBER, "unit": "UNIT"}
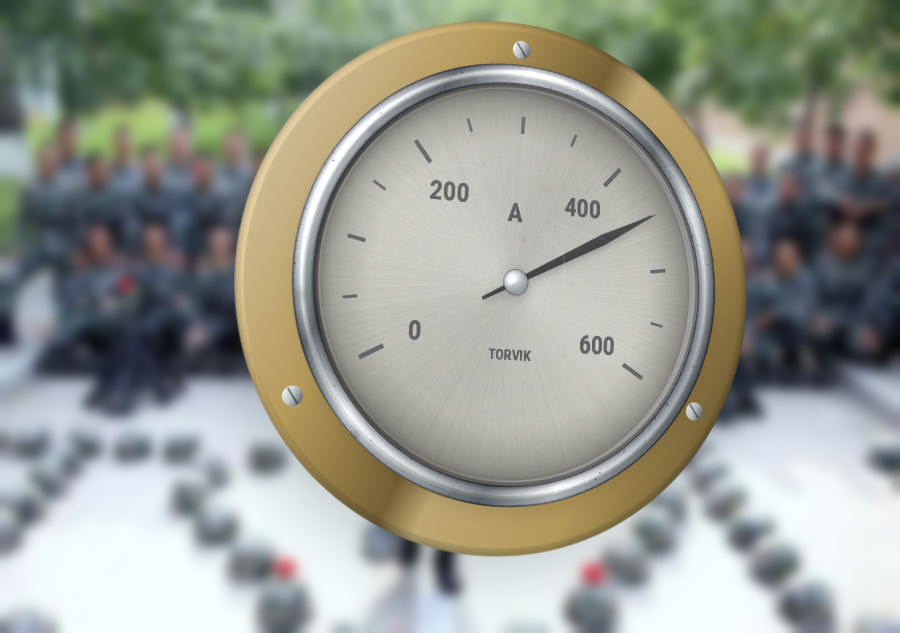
{"value": 450, "unit": "A"}
